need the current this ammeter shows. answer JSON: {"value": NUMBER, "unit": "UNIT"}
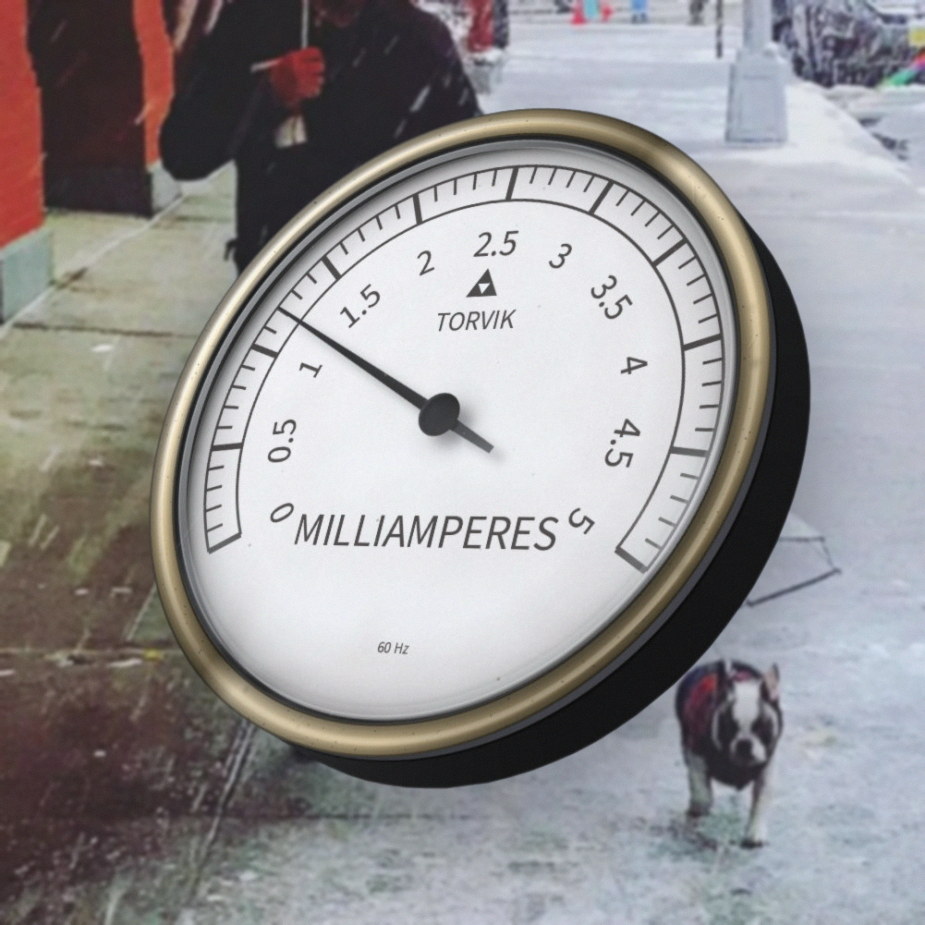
{"value": 1.2, "unit": "mA"}
